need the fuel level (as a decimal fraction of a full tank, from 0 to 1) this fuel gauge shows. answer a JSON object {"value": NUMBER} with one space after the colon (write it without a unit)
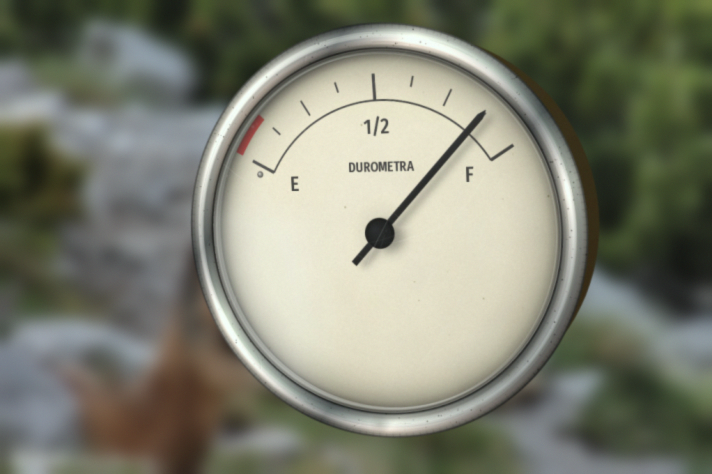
{"value": 0.875}
